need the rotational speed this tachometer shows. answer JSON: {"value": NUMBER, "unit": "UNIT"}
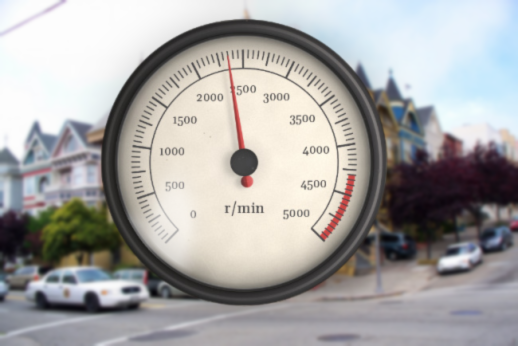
{"value": 2350, "unit": "rpm"}
